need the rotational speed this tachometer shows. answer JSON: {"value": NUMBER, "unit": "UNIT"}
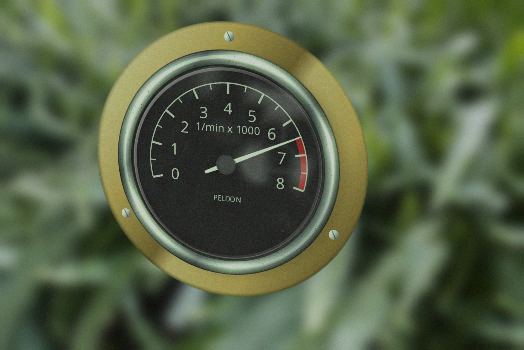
{"value": 6500, "unit": "rpm"}
